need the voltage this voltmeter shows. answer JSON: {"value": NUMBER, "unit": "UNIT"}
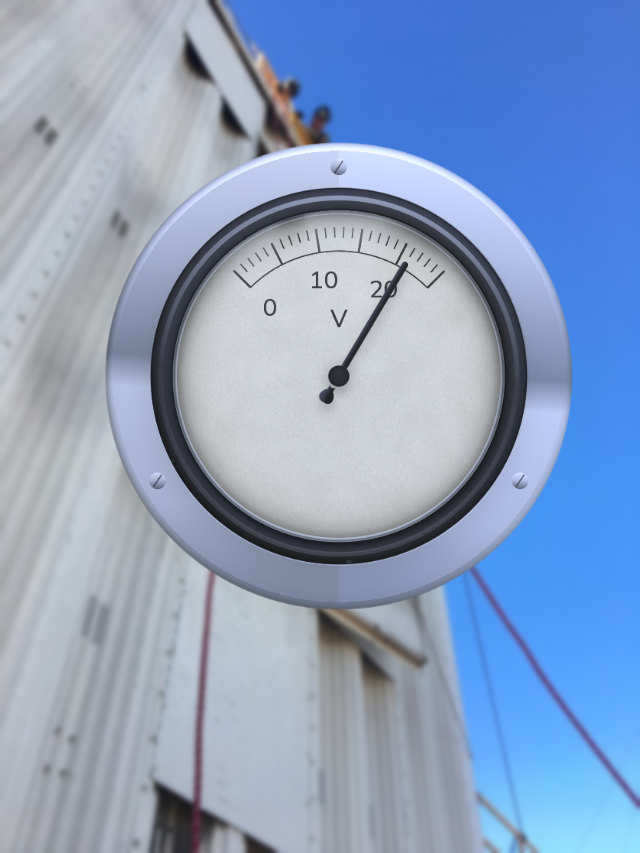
{"value": 21, "unit": "V"}
